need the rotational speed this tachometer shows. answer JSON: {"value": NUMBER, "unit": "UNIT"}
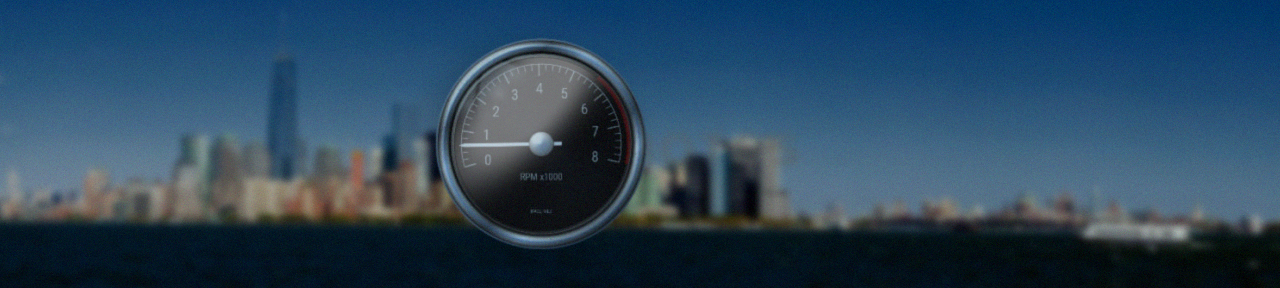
{"value": 600, "unit": "rpm"}
